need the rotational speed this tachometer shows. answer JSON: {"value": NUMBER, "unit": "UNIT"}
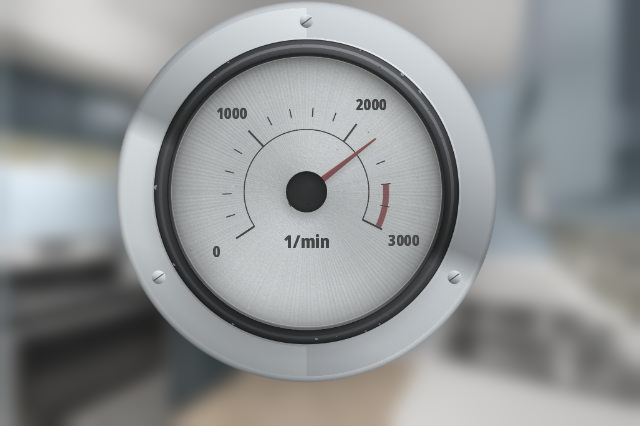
{"value": 2200, "unit": "rpm"}
